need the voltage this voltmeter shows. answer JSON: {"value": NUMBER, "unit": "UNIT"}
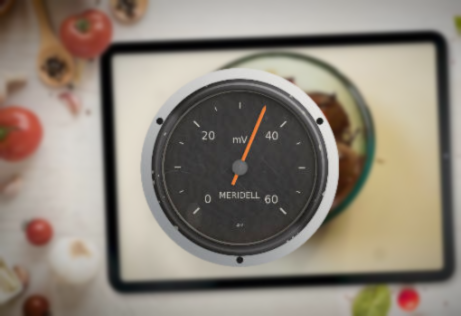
{"value": 35, "unit": "mV"}
